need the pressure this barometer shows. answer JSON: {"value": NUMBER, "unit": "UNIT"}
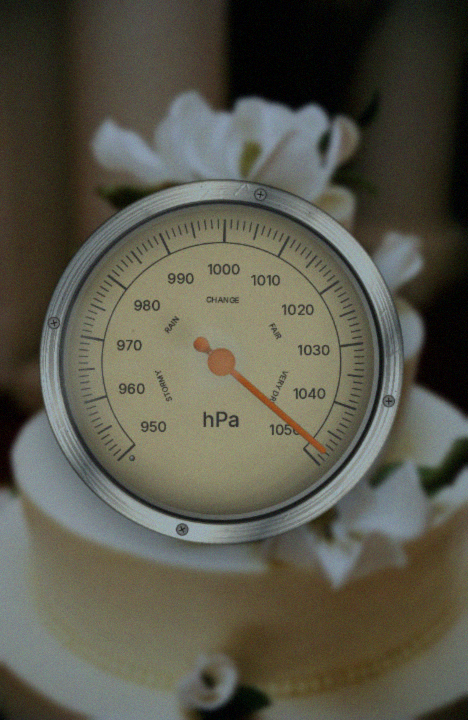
{"value": 1048, "unit": "hPa"}
